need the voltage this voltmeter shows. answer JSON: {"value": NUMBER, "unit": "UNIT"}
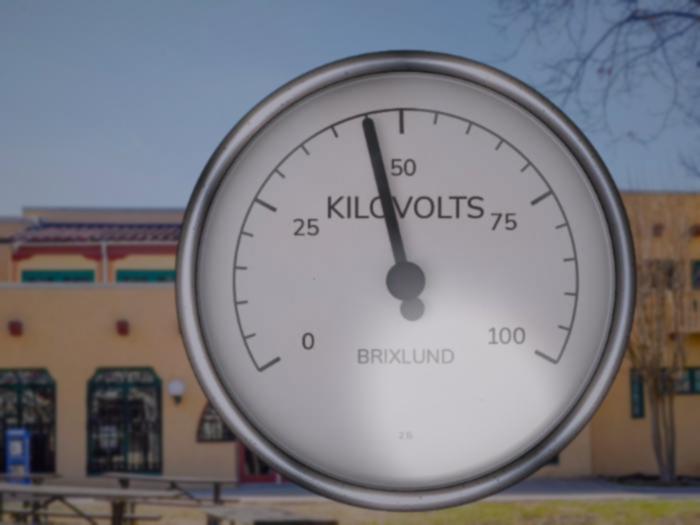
{"value": 45, "unit": "kV"}
